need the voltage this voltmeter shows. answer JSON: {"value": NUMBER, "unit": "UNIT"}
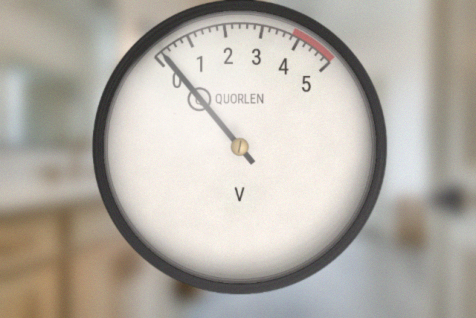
{"value": 0.2, "unit": "V"}
